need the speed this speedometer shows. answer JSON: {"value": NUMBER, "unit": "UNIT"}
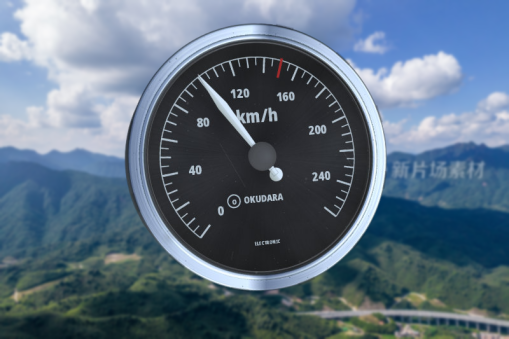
{"value": 100, "unit": "km/h"}
